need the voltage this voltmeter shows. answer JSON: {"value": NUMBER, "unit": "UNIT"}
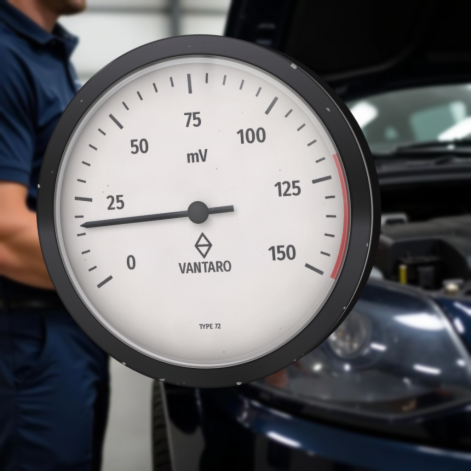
{"value": 17.5, "unit": "mV"}
